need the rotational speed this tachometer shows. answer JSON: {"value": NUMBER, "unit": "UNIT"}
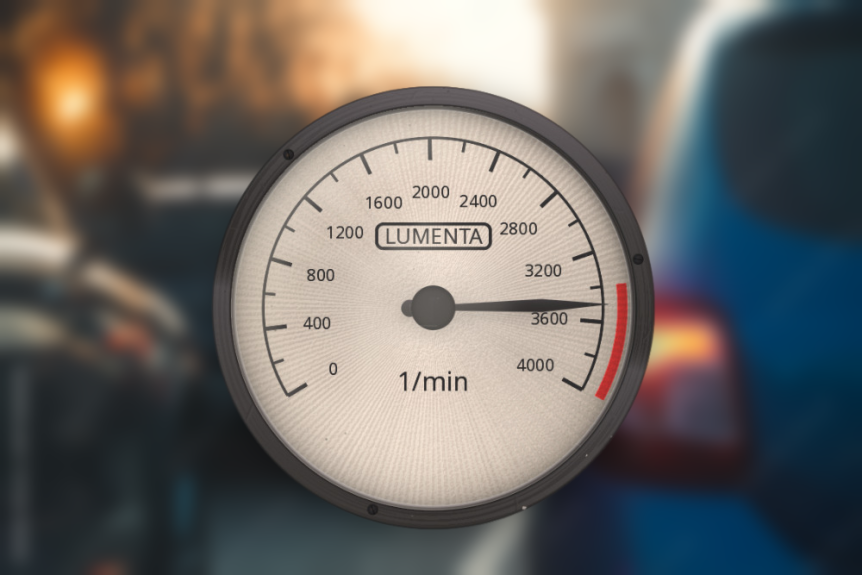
{"value": 3500, "unit": "rpm"}
